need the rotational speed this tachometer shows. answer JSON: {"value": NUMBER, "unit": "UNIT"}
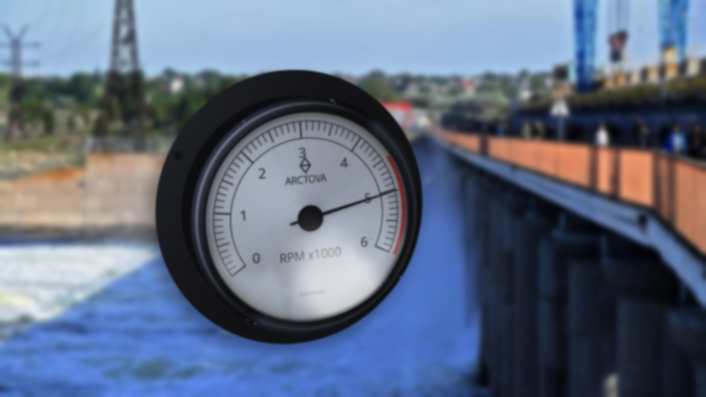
{"value": 5000, "unit": "rpm"}
